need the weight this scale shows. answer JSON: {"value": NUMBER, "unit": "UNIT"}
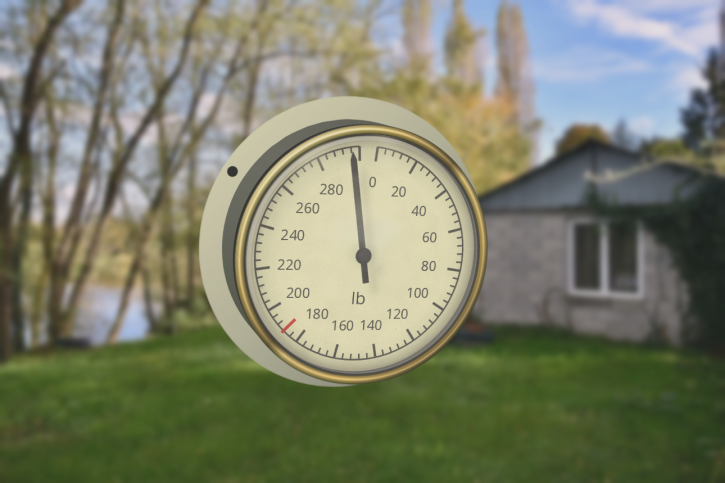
{"value": 296, "unit": "lb"}
